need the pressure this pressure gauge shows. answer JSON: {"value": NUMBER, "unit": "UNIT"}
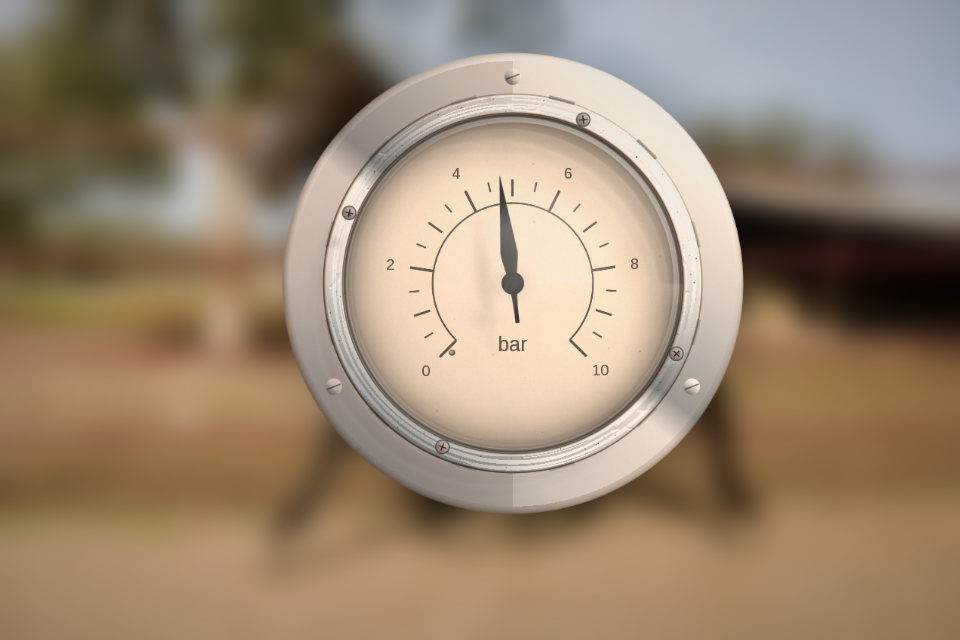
{"value": 4.75, "unit": "bar"}
